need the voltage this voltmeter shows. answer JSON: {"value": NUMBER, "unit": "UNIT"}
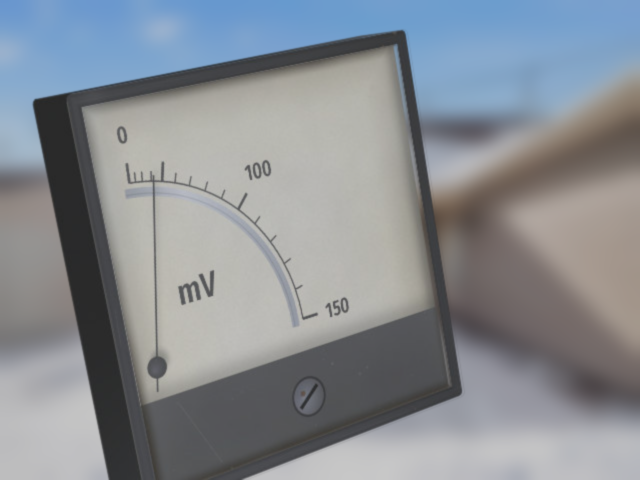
{"value": 40, "unit": "mV"}
